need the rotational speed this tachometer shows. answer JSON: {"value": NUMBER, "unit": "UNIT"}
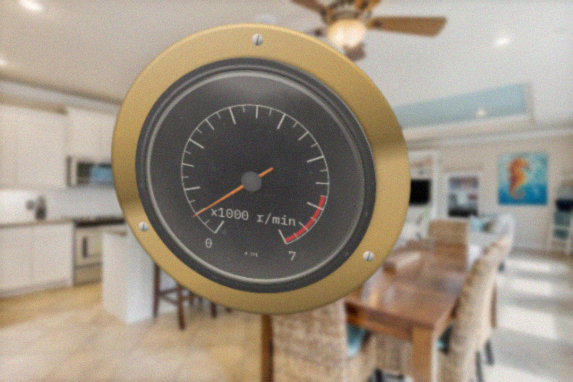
{"value": 500, "unit": "rpm"}
